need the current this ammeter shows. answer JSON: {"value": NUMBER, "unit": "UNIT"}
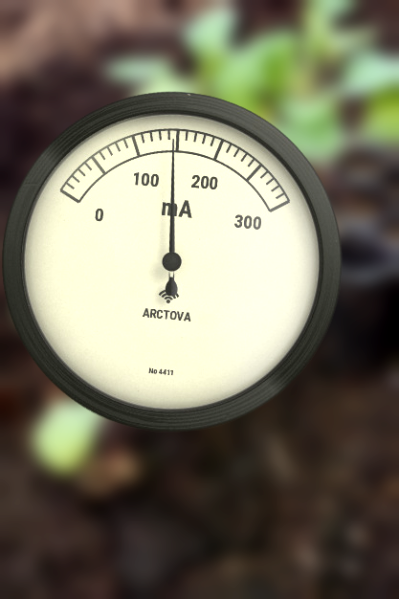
{"value": 145, "unit": "mA"}
